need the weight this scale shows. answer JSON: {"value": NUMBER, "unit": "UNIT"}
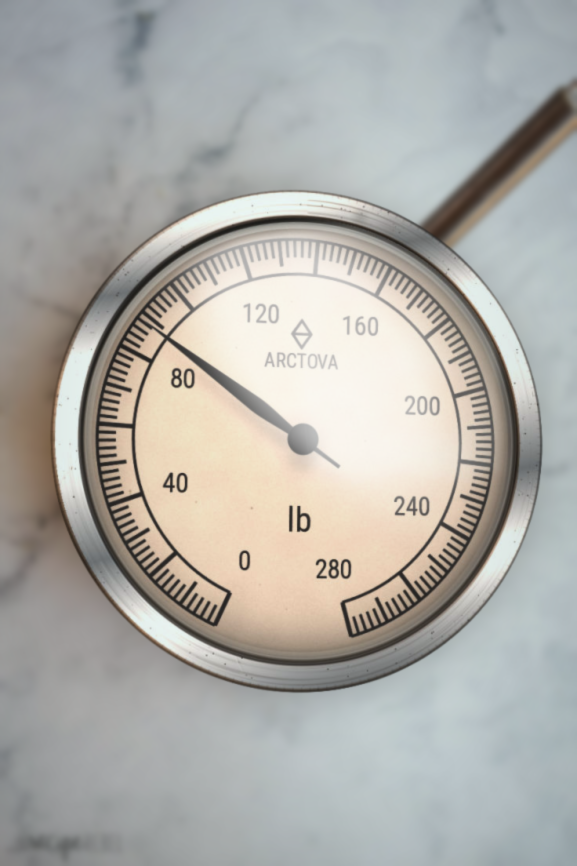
{"value": 88, "unit": "lb"}
